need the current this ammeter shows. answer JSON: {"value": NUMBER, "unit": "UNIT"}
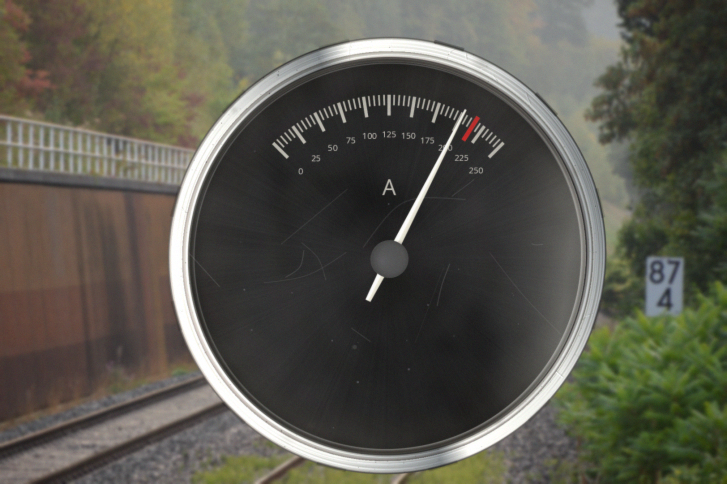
{"value": 200, "unit": "A"}
